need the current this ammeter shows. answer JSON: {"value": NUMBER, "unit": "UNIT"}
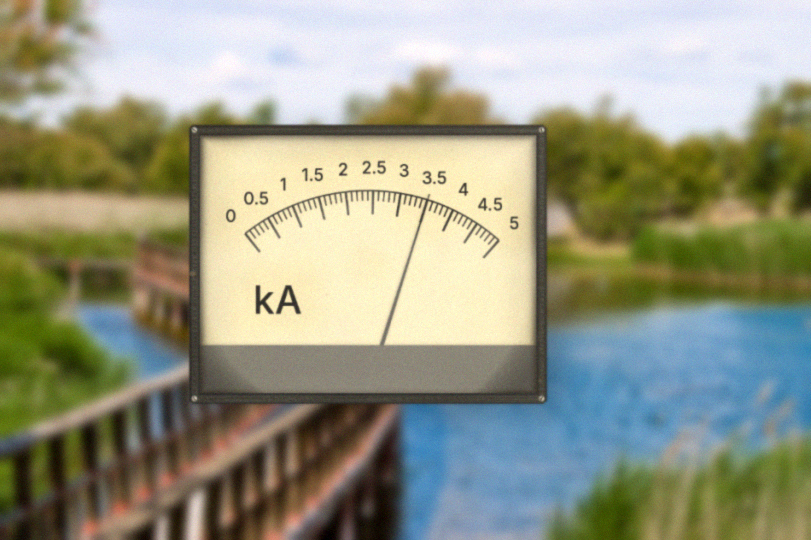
{"value": 3.5, "unit": "kA"}
